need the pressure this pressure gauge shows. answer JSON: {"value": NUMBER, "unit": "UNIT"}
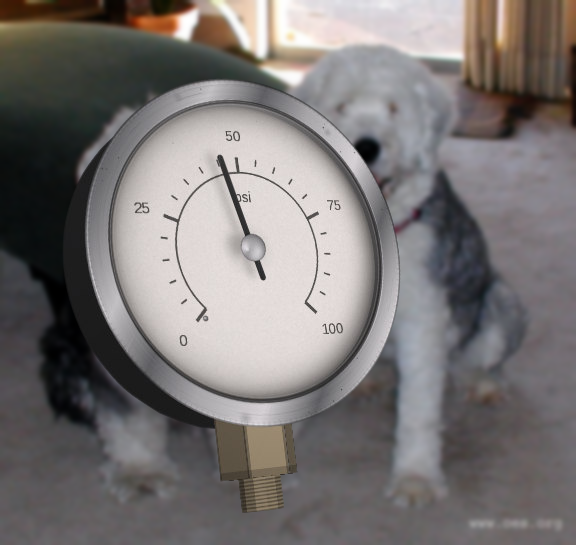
{"value": 45, "unit": "psi"}
